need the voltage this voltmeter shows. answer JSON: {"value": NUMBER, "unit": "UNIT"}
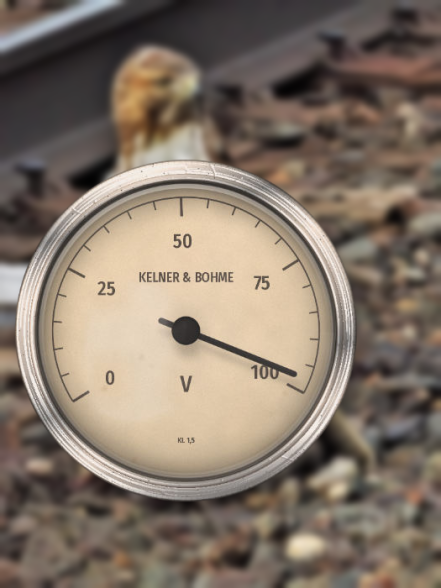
{"value": 97.5, "unit": "V"}
